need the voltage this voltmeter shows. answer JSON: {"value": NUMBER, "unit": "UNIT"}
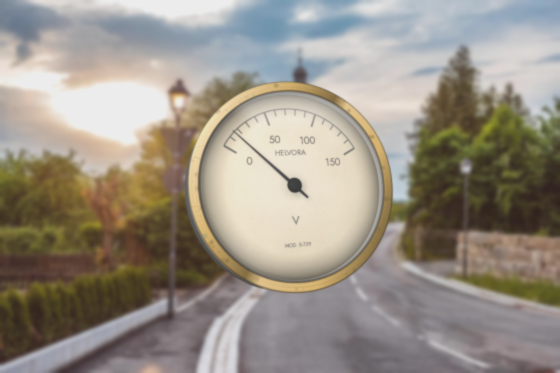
{"value": 15, "unit": "V"}
